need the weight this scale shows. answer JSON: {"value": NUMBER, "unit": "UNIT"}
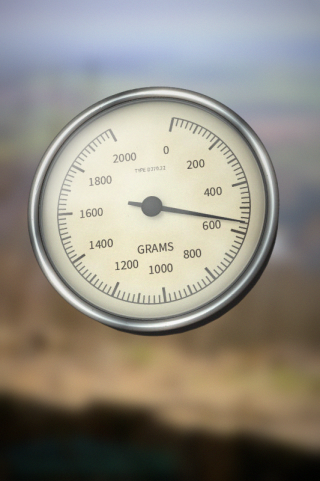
{"value": 560, "unit": "g"}
